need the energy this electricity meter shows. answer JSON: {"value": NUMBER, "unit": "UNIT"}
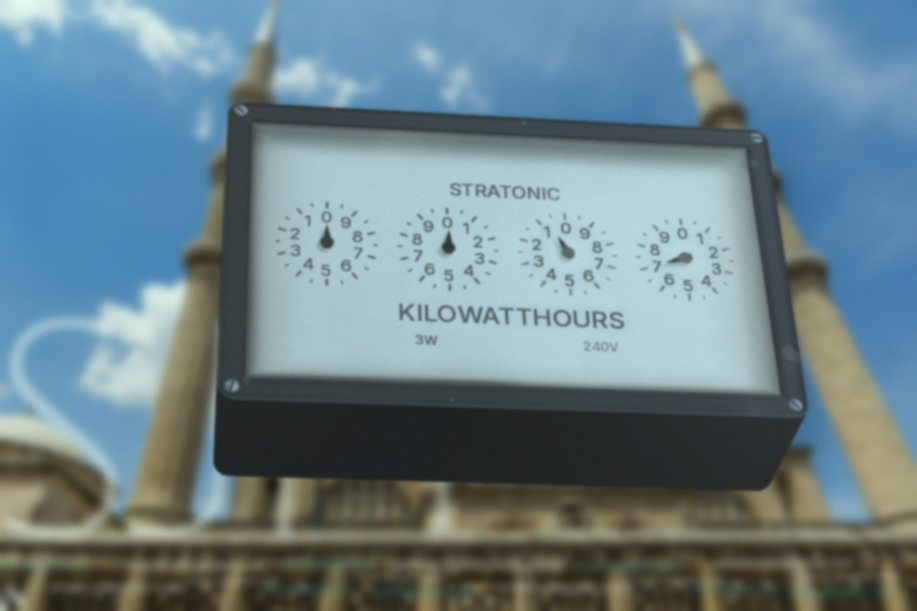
{"value": 7, "unit": "kWh"}
